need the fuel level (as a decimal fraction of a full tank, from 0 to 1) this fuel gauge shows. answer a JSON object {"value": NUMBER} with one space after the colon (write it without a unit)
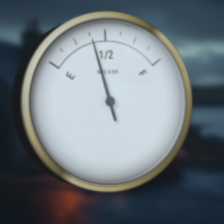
{"value": 0.375}
